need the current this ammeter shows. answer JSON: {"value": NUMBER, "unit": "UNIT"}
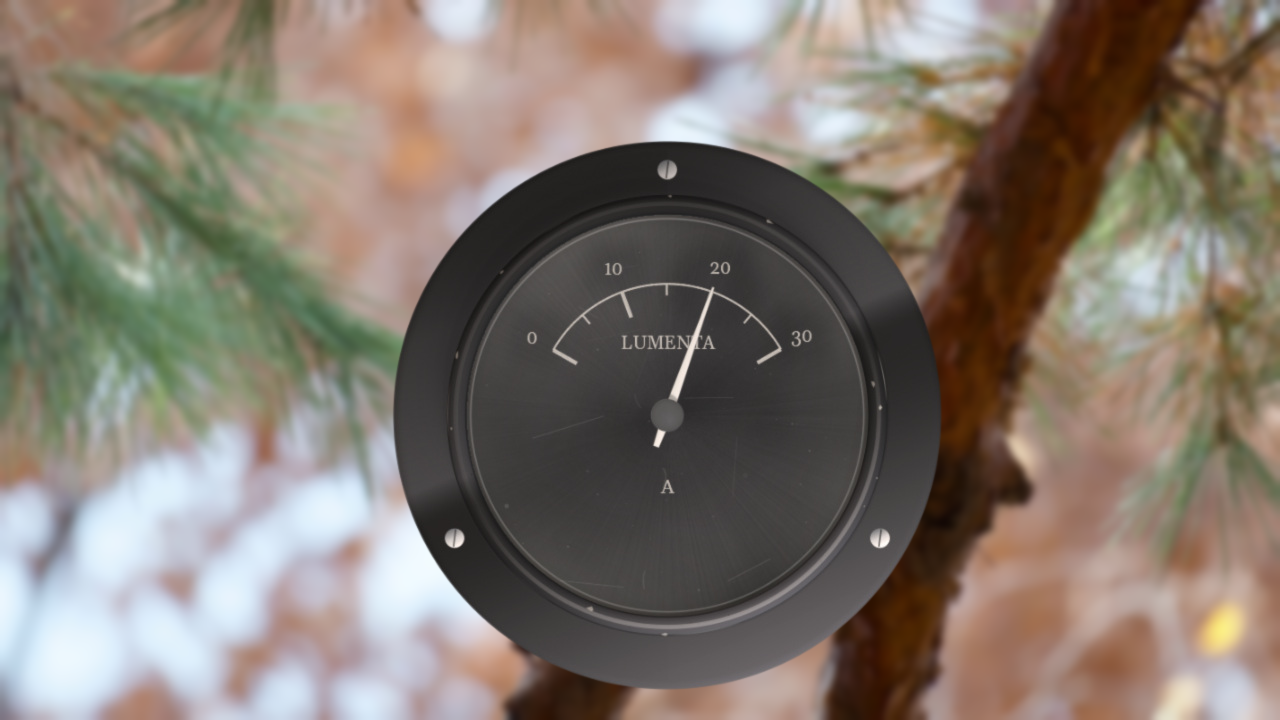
{"value": 20, "unit": "A"}
